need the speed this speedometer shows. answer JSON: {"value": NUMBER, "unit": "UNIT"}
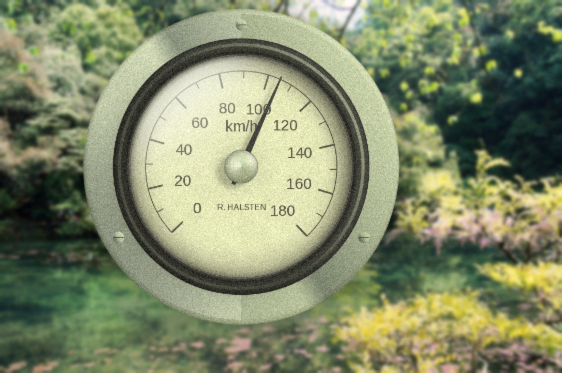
{"value": 105, "unit": "km/h"}
